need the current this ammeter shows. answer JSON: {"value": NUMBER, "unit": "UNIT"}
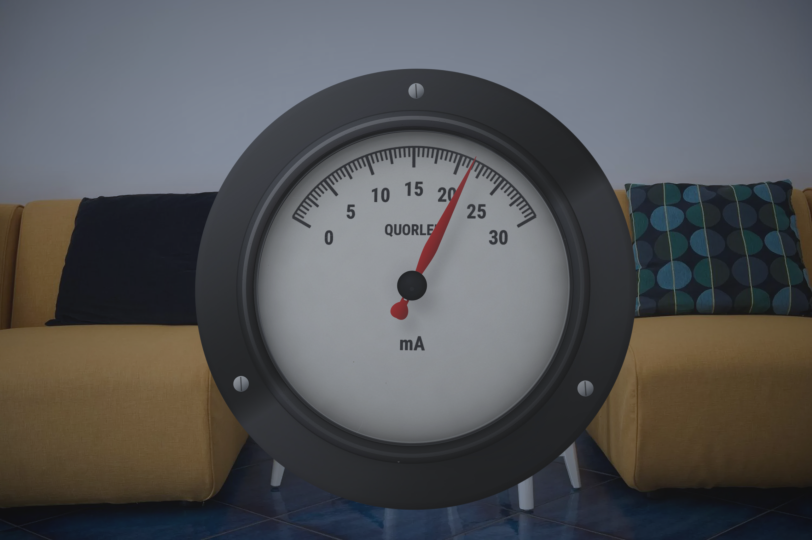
{"value": 21.5, "unit": "mA"}
